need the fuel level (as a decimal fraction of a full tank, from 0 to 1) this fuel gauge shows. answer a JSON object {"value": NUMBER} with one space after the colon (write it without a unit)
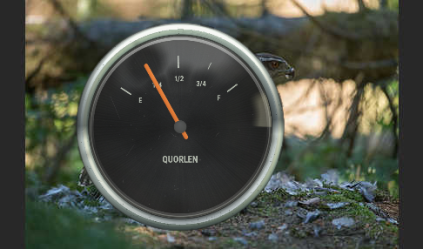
{"value": 0.25}
